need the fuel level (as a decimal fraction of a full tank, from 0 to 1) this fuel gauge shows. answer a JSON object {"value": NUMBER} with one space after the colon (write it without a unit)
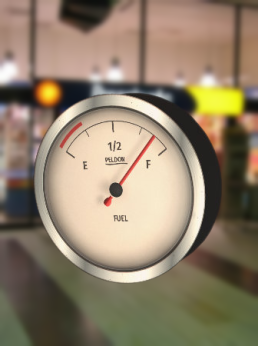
{"value": 0.875}
